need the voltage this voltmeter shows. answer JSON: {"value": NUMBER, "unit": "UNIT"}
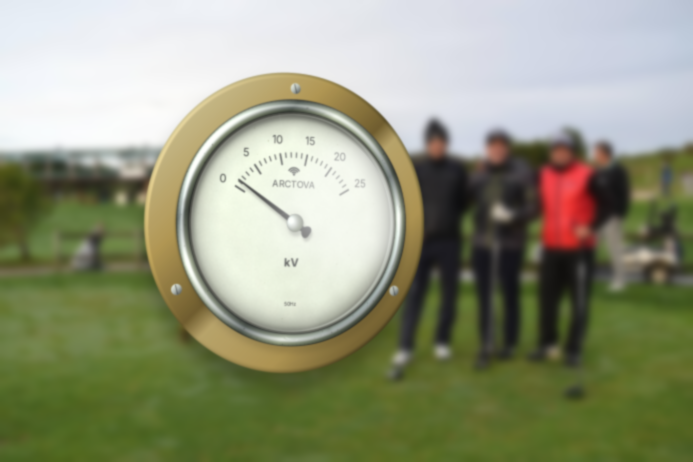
{"value": 1, "unit": "kV"}
